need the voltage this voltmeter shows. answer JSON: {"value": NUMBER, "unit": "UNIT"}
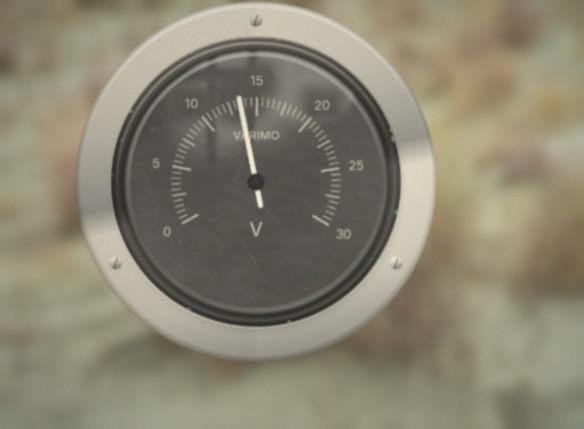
{"value": 13.5, "unit": "V"}
